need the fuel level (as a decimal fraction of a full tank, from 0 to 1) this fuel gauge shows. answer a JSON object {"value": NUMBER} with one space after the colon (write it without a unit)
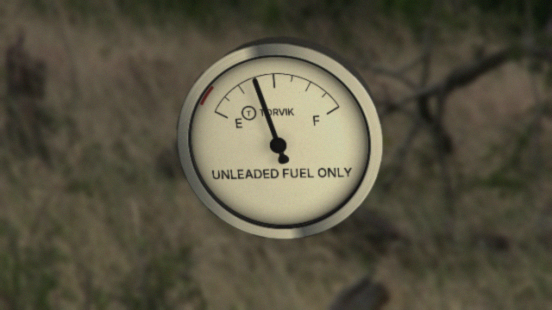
{"value": 0.375}
